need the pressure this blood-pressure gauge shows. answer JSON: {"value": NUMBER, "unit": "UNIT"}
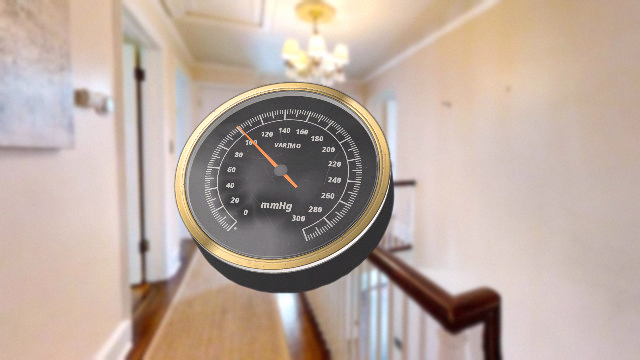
{"value": 100, "unit": "mmHg"}
